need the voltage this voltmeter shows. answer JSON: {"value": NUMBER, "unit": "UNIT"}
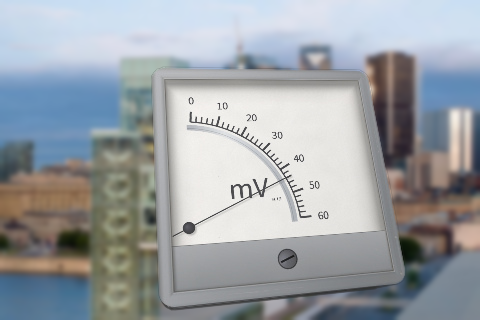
{"value": 44, "unit": "mV"}
